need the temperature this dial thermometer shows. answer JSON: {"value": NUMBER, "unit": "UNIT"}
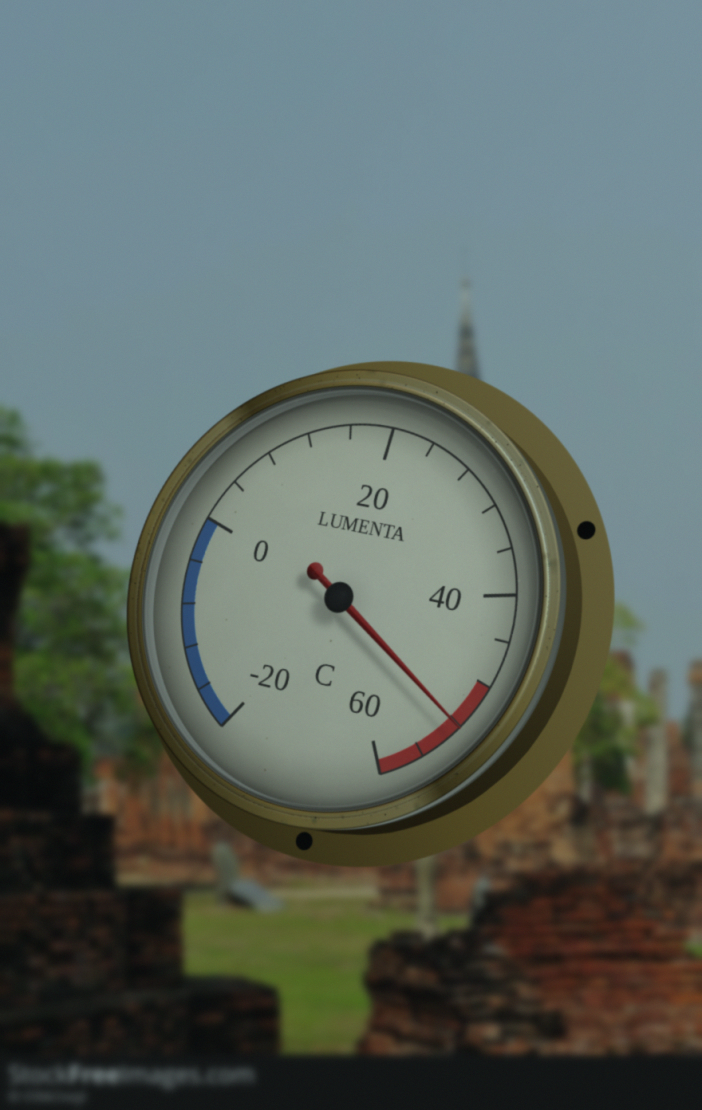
{"value": 52, "unit": "°C"}
